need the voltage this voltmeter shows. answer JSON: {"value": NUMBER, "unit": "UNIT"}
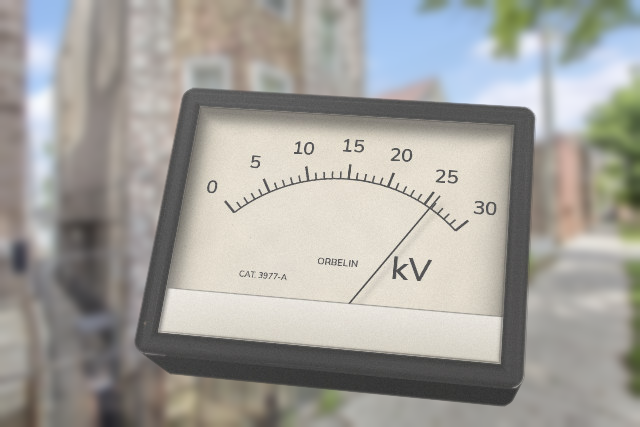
{"value": 26, "unit": "kV"}
